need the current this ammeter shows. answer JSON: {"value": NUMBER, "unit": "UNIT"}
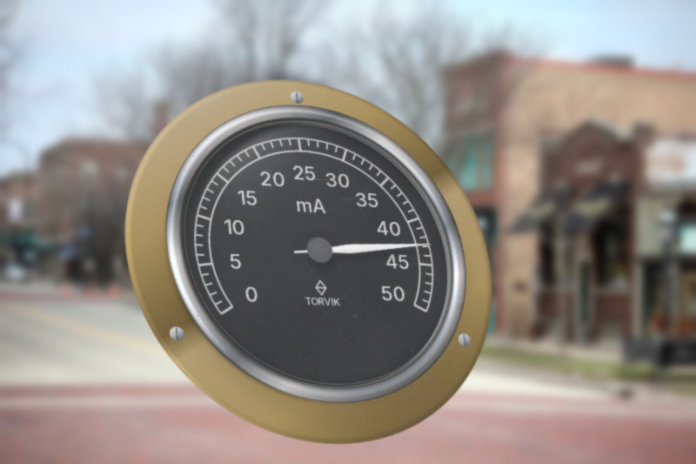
{"value": 43, "unit": "mA"}
